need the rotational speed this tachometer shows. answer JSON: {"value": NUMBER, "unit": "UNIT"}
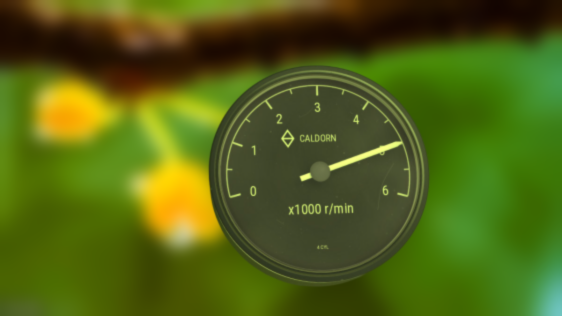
{"value": 5000, "unit": "rpm"}
